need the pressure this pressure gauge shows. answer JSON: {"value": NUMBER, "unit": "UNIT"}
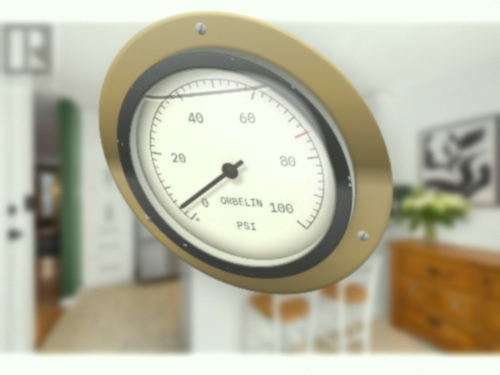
{"value": 4, "unit": "psi"}
